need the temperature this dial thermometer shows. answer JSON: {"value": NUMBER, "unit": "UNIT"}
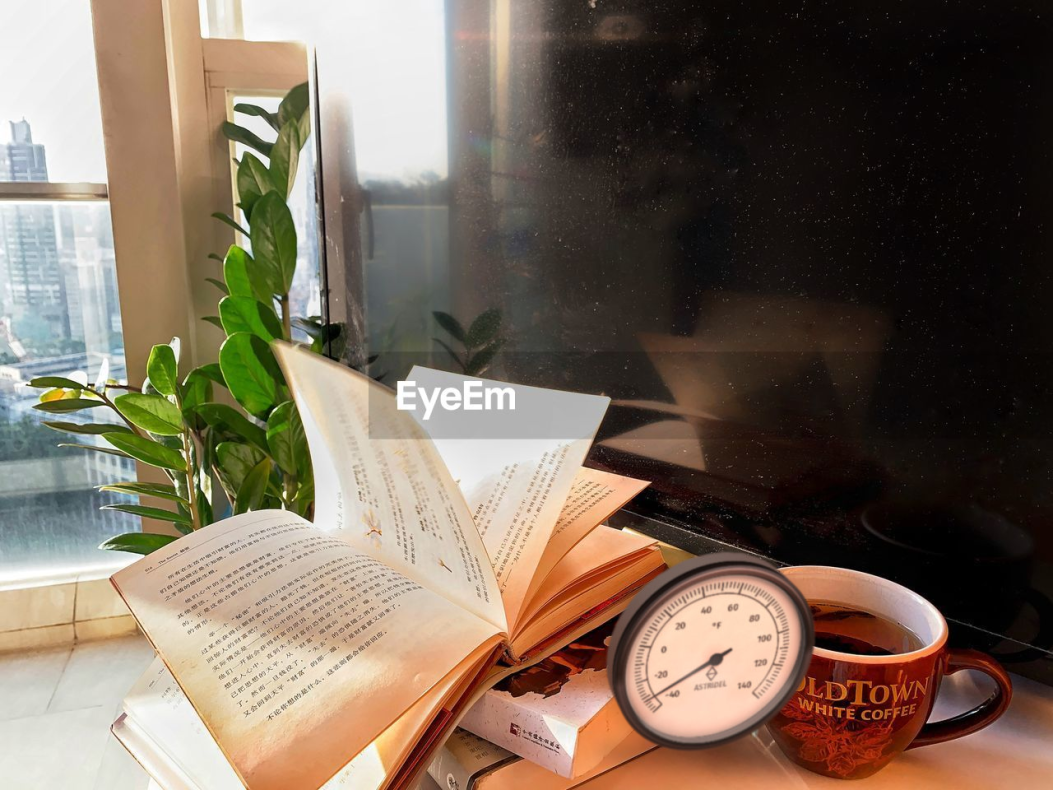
{"value": -30, "unit": "°F"}
